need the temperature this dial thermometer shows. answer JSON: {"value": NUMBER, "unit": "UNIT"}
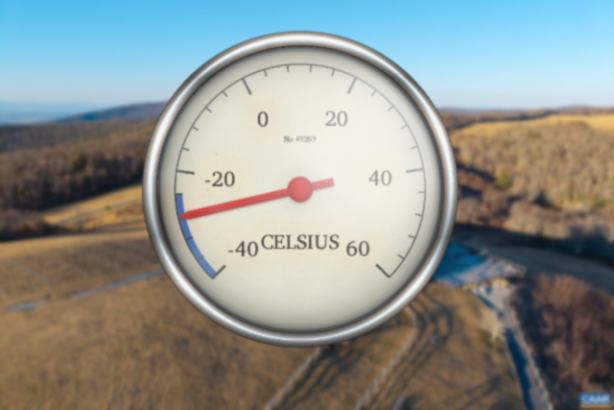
{"value": -28, "unit": "°C"}
